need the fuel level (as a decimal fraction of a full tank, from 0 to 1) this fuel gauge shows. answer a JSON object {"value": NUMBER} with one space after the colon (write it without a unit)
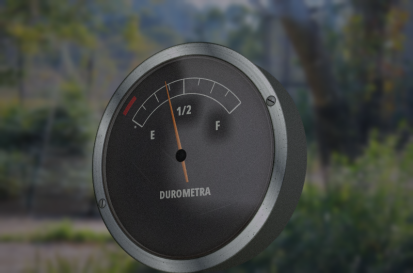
{"value": 0.375}
